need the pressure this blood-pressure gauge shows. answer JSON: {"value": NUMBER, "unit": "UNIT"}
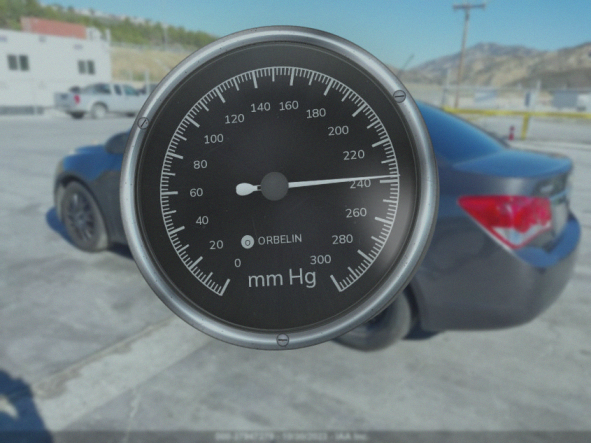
{"value": 238, "unit": "mmHg"}
